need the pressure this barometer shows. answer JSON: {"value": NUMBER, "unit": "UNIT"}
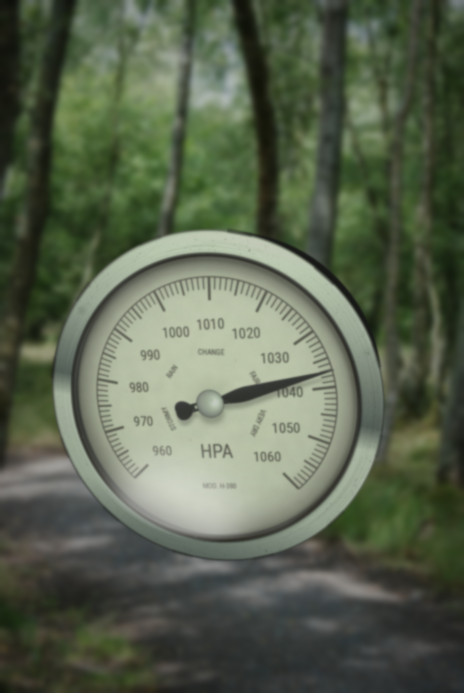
{"value": 1037, "unit": "hPa"}
